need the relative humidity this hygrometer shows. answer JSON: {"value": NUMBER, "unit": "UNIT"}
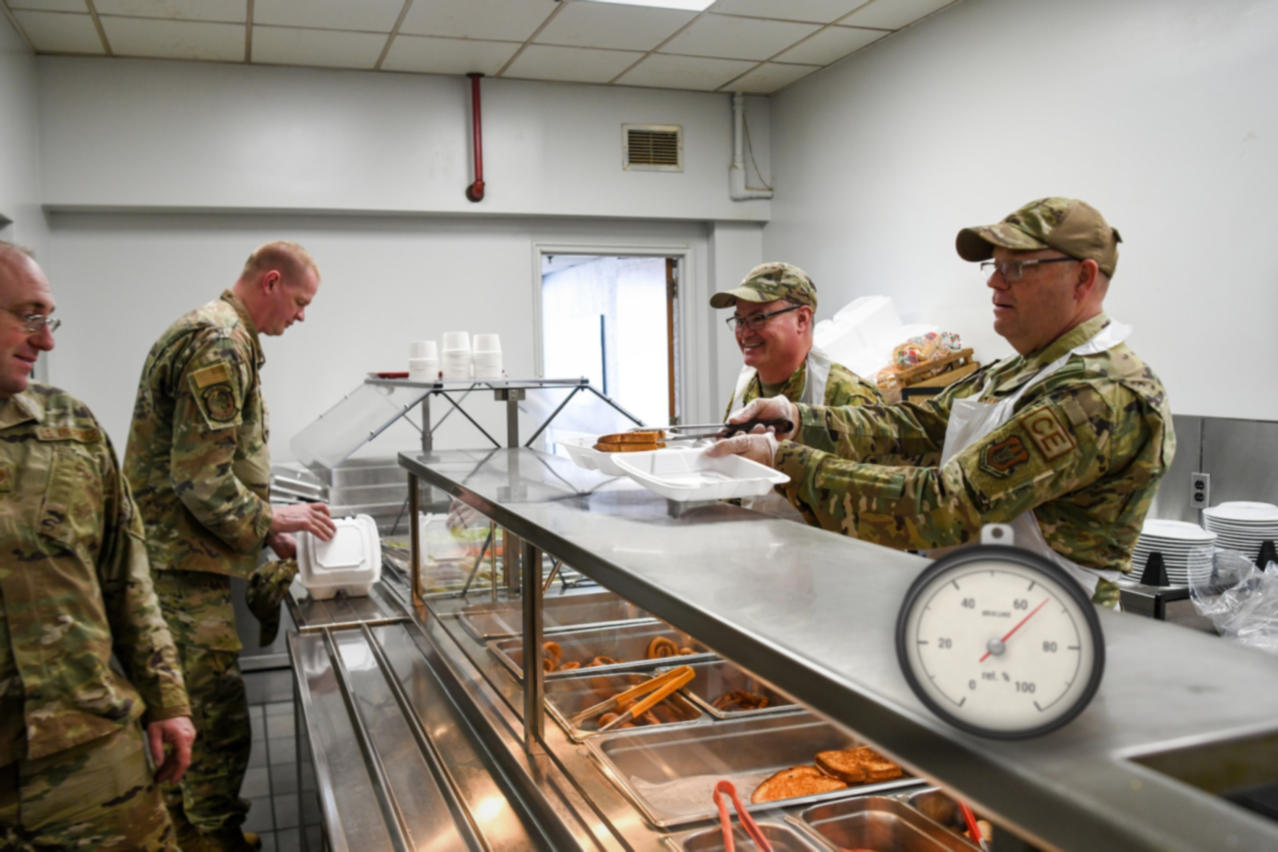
{"value": 65, "unit": "%"}
